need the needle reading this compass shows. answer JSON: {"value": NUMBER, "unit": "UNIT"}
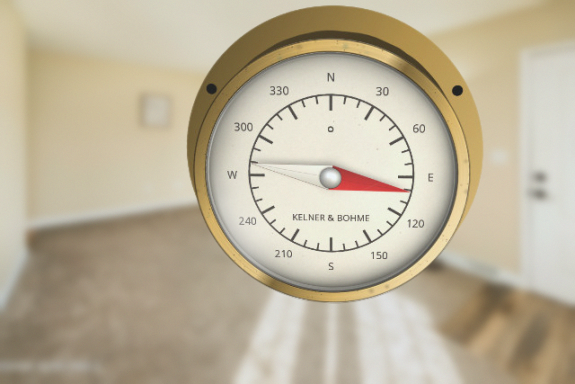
{"value": 100, "unit": "°"}
